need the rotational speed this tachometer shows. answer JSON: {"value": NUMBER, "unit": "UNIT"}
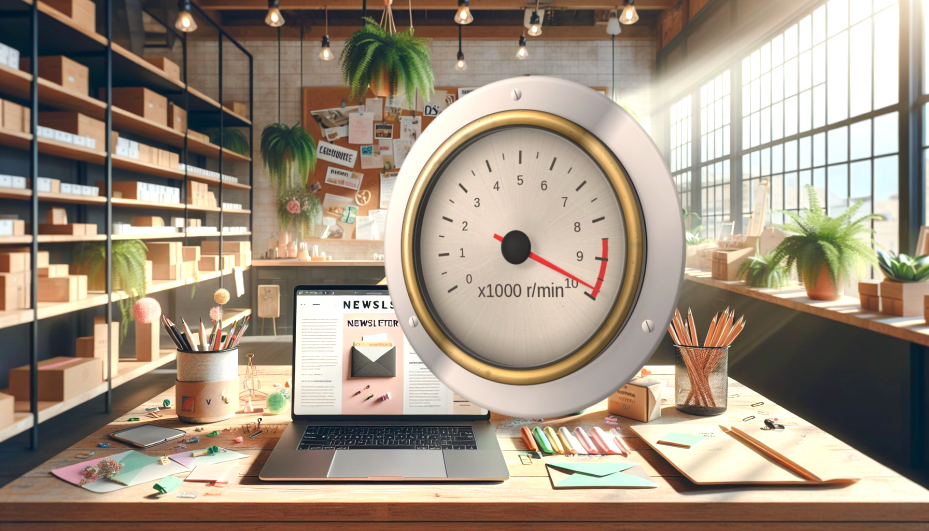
{"value": 9750, "unit": "rpm"}
